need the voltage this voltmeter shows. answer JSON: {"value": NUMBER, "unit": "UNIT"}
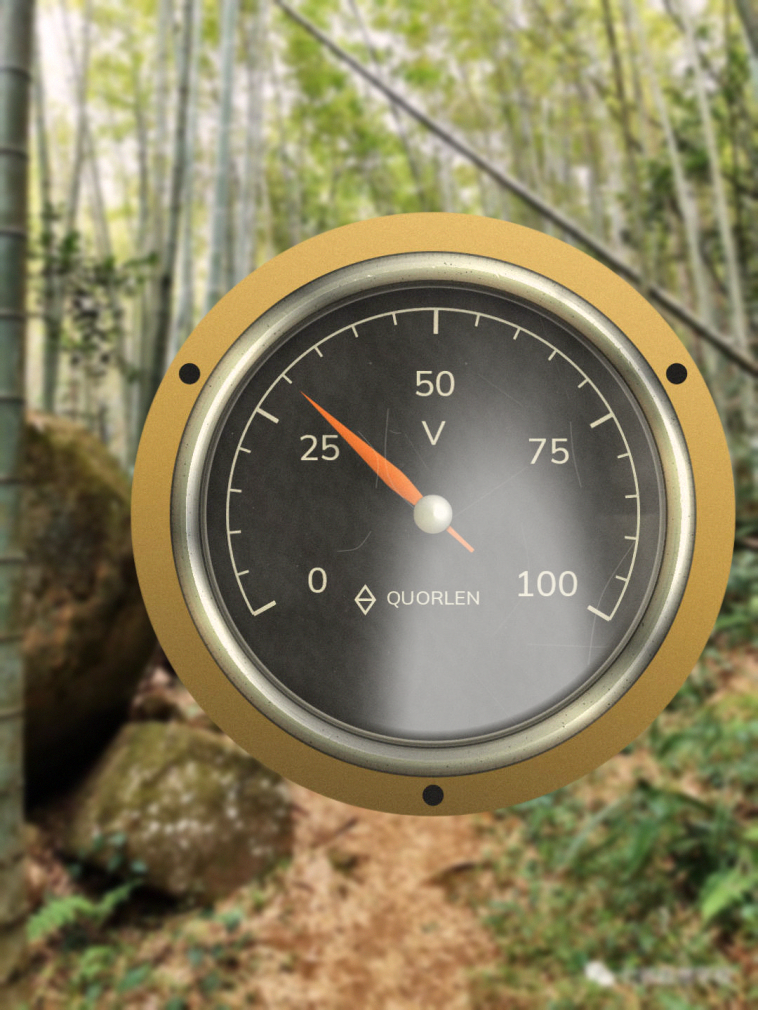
{"value": 30, "unit": "V"}
